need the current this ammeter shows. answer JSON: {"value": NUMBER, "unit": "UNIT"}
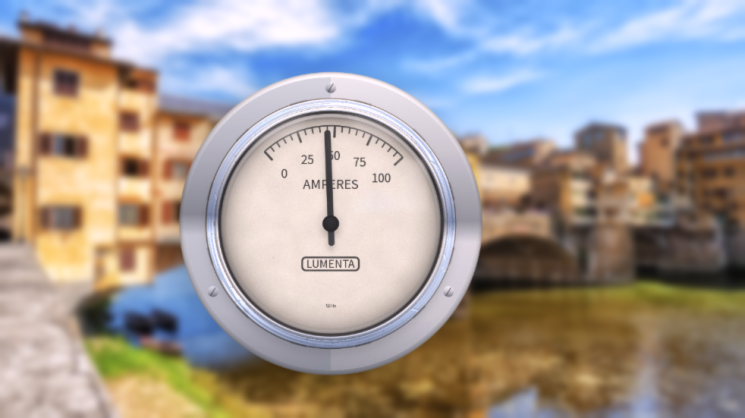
{"value": 45, "unit": "A"}
